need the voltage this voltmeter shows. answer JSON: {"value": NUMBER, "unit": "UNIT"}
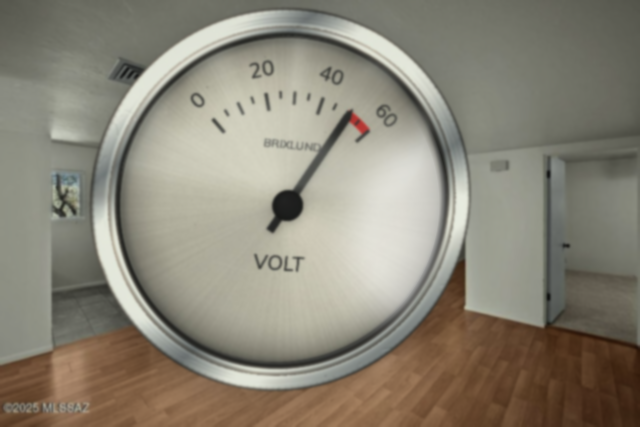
{"value": 50, "unit": "V"}
